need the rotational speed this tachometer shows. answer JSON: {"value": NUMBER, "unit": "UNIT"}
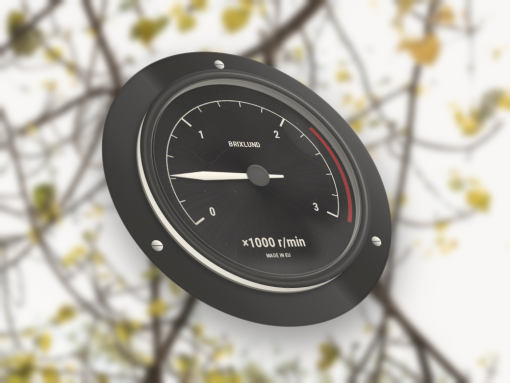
{"value": 400, "unit": "rpm"}
